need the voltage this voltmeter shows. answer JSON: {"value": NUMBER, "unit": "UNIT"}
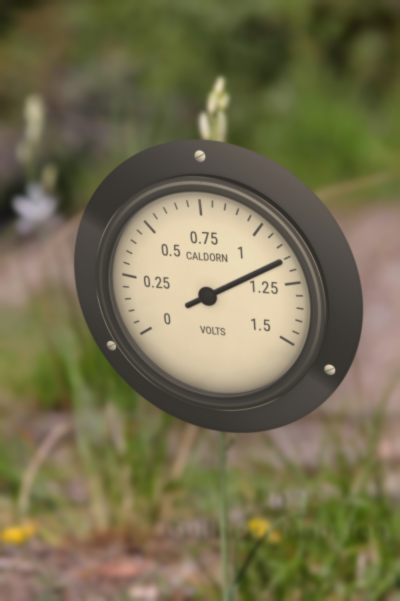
{"value": 1.15, "unit": "V"}
